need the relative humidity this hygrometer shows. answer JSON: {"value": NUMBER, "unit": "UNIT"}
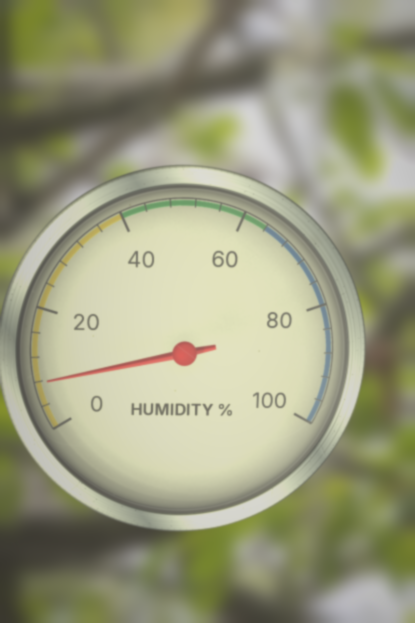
{"value": 8, "unit": "%"}
